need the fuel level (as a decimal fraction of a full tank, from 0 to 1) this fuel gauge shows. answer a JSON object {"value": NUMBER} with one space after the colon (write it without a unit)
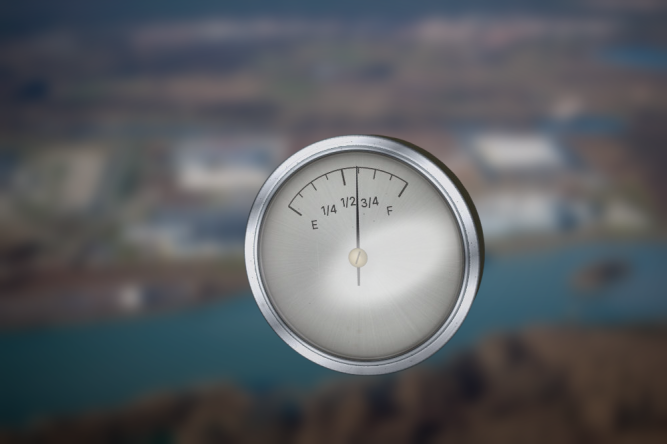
{"value": 0.625}
